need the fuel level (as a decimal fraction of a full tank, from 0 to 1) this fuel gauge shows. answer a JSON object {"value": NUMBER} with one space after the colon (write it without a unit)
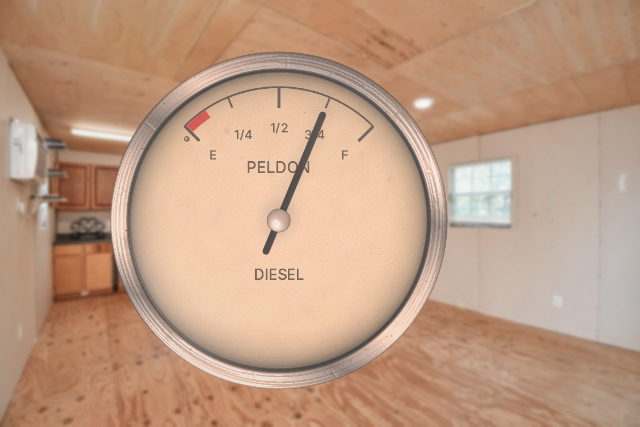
{"value": 0.75}
